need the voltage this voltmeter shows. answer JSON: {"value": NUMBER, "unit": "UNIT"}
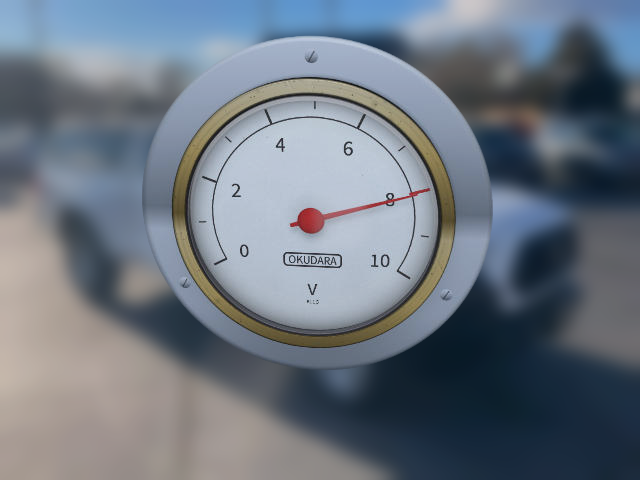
{"value": 8, "unit": "V"}
